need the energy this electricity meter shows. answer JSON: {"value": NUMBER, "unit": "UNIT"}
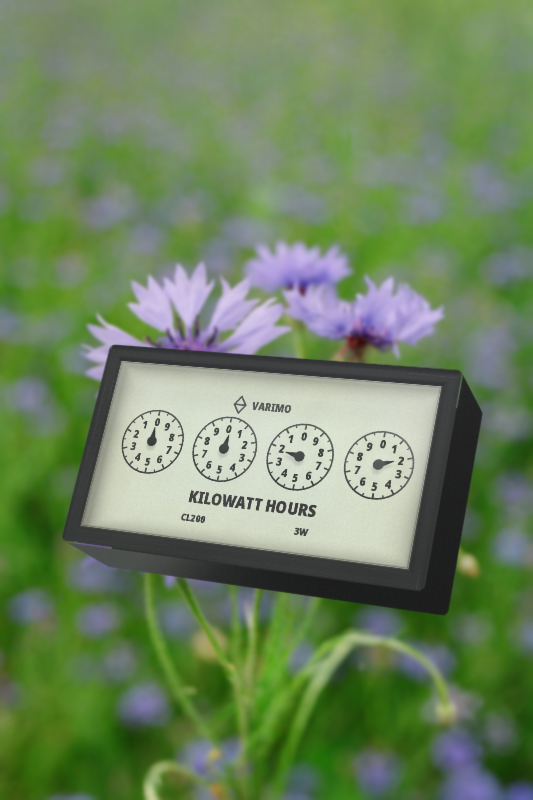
{"value": 22, "unit": "kWh"}
